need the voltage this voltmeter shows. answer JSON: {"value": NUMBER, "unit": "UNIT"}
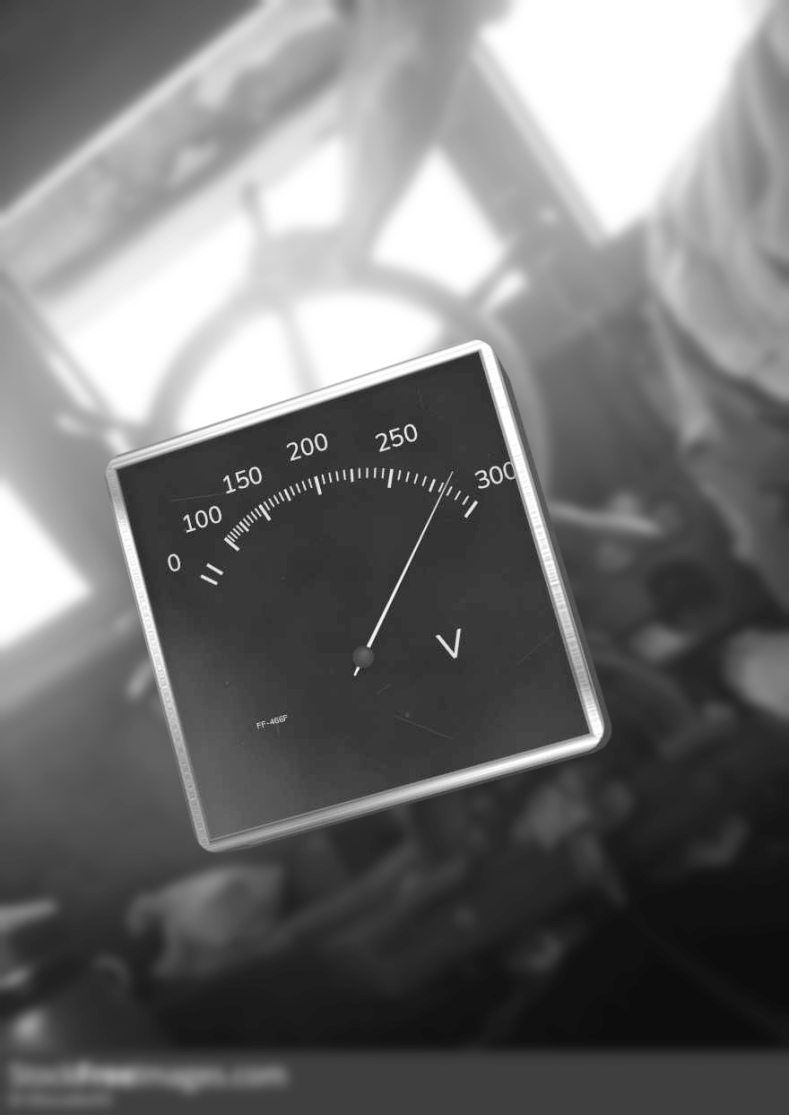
{"value": 282.5, "unit": "V"}
